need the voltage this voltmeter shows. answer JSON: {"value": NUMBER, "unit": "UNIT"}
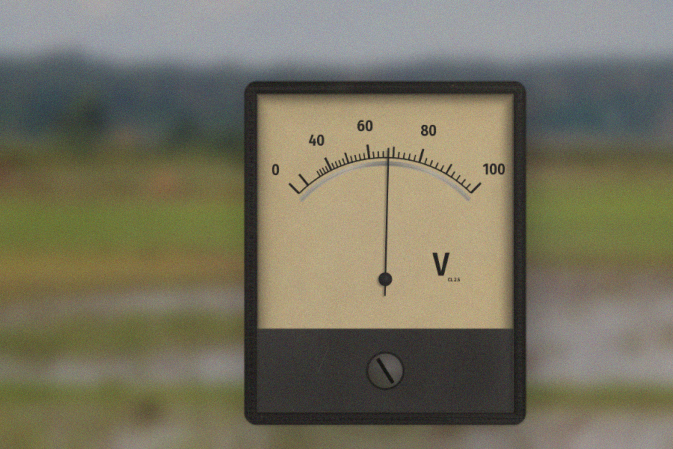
{"value": 68, "unit": "V"}
